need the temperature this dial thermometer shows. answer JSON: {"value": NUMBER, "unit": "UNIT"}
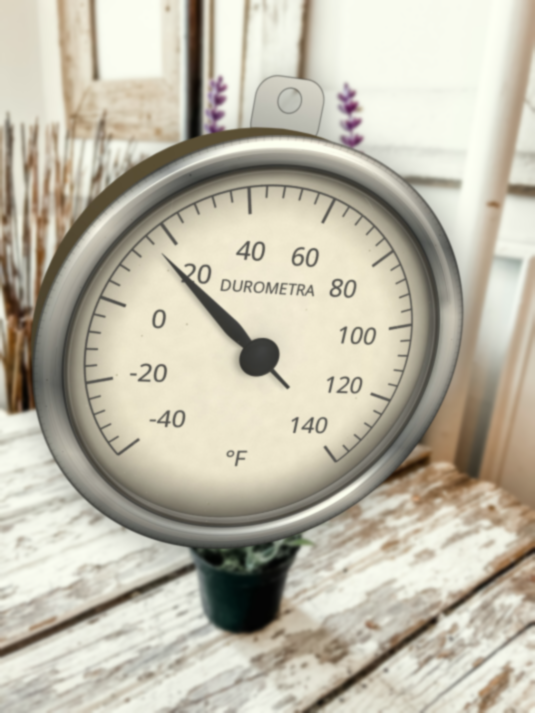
{"value": 16, "unit": "°F"}
